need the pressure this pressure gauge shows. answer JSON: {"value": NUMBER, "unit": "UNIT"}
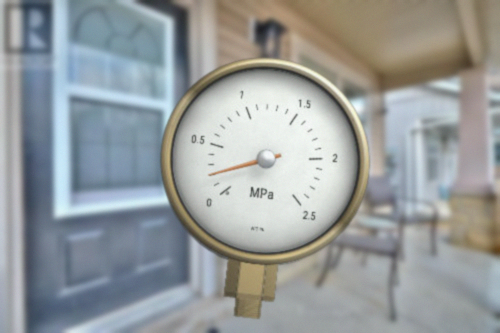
{"value": 0.2, "unit": "MPa"}
